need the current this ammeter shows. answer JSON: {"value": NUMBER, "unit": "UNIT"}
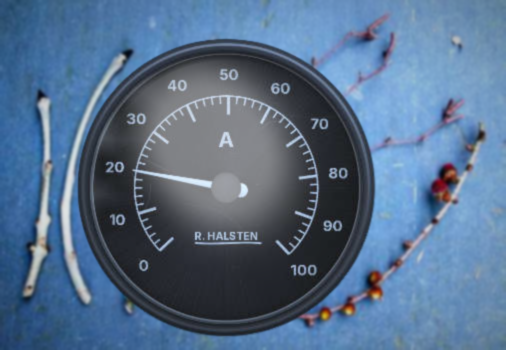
{"value": 20, "unit": "A"}
